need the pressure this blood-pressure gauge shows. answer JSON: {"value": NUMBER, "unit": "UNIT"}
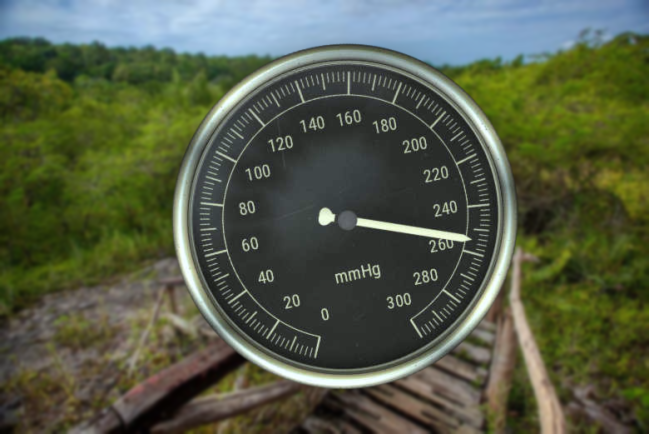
{"value": 254, "unit": "mmHg"}
